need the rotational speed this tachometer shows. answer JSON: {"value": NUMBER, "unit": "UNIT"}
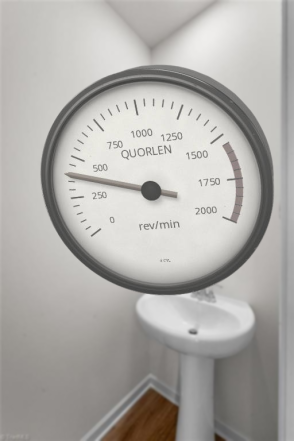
{"value": 400, "unit": "rpm"}
